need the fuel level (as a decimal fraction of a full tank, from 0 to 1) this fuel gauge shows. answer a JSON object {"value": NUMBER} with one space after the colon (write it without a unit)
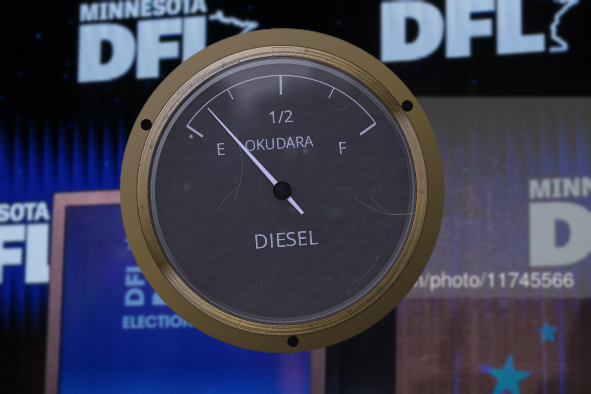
{"value": 0.125}
